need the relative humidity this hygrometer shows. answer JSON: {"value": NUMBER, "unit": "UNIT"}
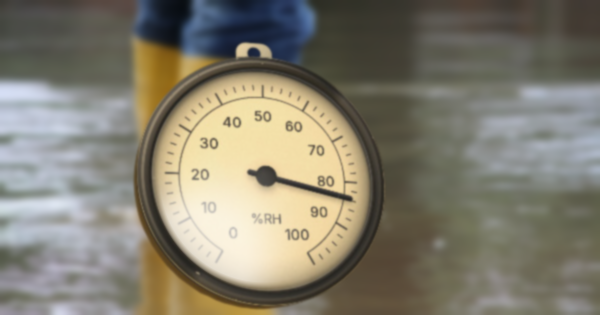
{"value": 84, "unit": "%"}
